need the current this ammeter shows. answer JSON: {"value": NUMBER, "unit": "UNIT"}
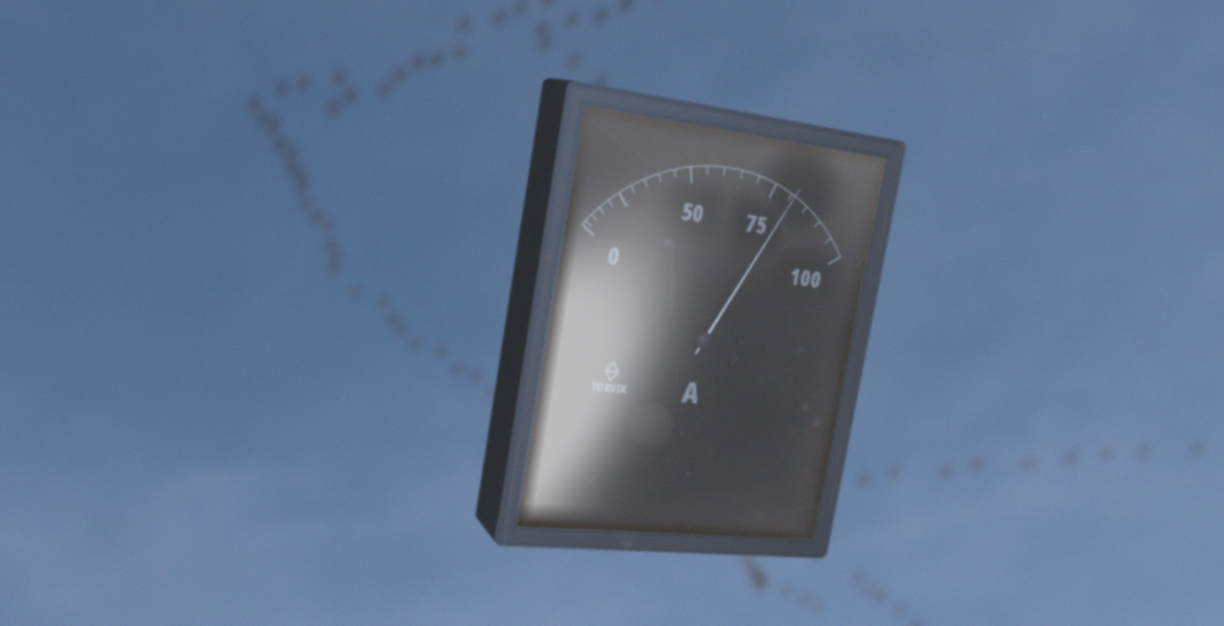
{"value": 80, "unit": "A"}
